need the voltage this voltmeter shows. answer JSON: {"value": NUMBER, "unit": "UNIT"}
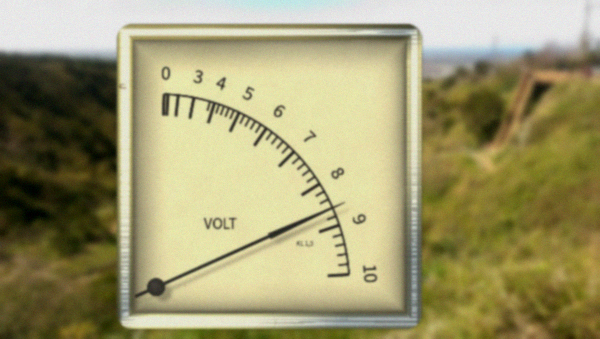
{"value": 8.6, "unit": "V"}
